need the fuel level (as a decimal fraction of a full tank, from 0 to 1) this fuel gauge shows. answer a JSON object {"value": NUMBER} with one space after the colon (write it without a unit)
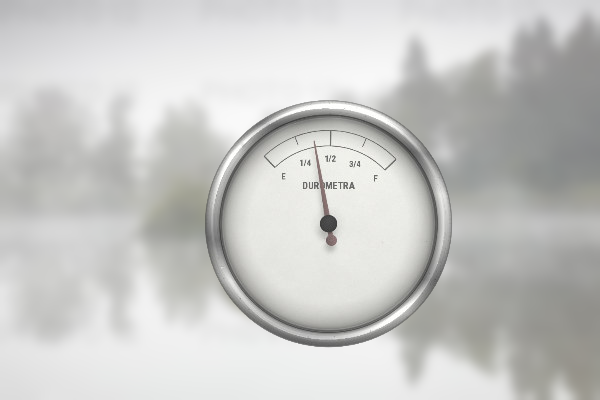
{"value": 0.375}
